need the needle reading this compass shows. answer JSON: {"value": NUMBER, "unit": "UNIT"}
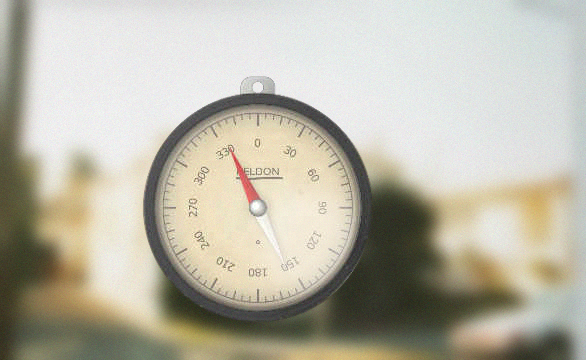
{"value": 335, "unit": "°"}
